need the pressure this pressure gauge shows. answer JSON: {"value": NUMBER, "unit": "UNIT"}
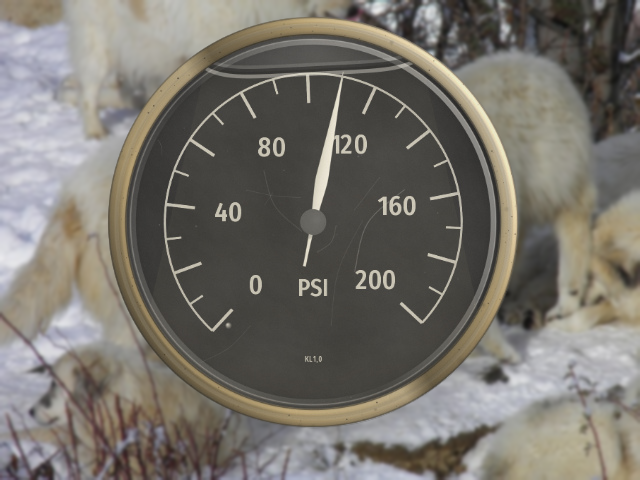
{"value": 110, "unit": "psi"}
